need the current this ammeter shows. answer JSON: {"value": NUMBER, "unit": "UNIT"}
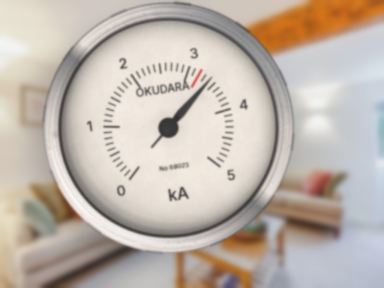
{"value": 3.4, "unit": "kA"}
